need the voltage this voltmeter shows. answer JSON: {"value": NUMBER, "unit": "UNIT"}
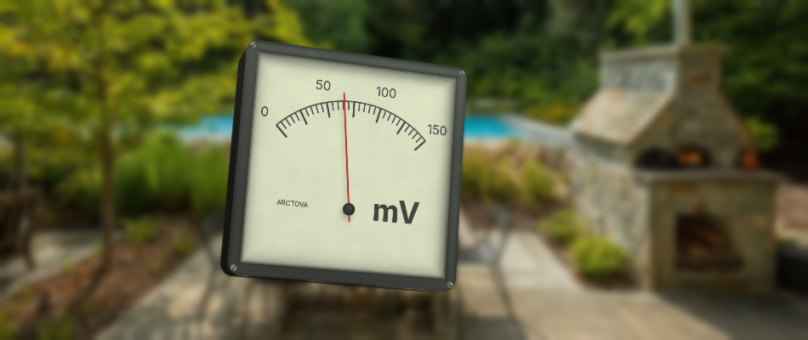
{"value": 65, "unit": "mV"}
